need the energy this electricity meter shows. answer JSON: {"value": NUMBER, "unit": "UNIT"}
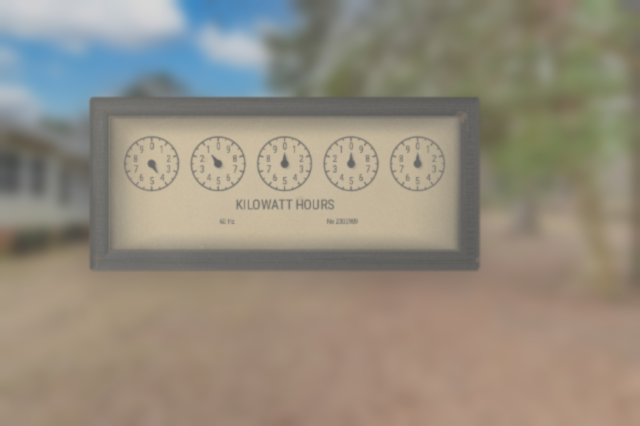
{"value": 41000, "unit": "kWh"}
